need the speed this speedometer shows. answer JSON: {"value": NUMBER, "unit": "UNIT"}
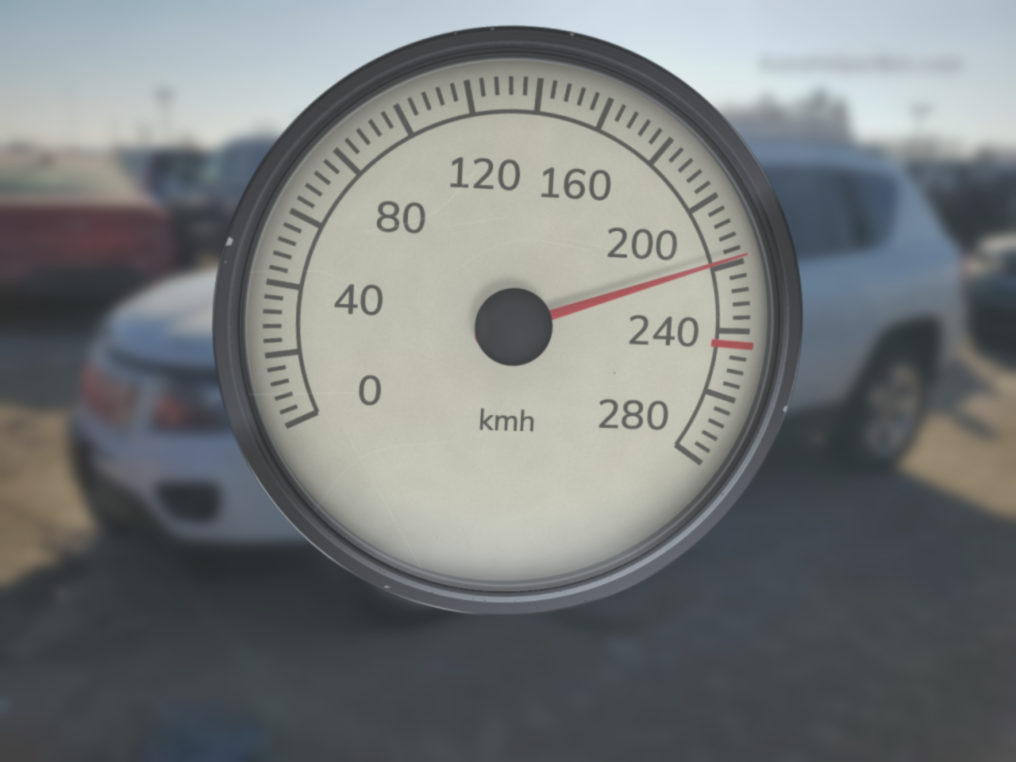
{"value": 218, "unit": "km/h"}
